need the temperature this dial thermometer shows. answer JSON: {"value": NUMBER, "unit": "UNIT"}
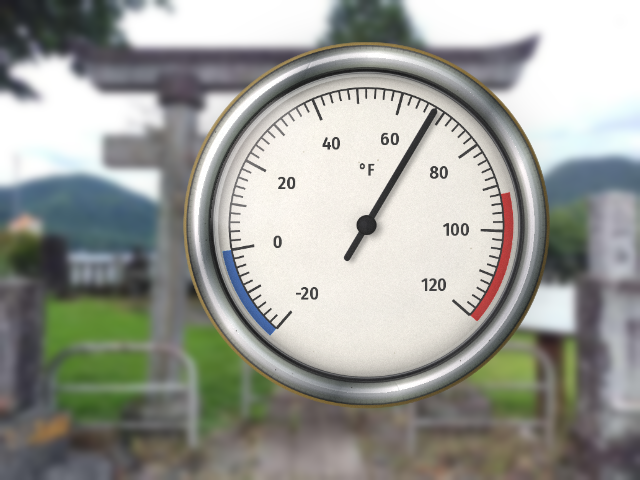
{"value": 68, "unit": "°F"}
